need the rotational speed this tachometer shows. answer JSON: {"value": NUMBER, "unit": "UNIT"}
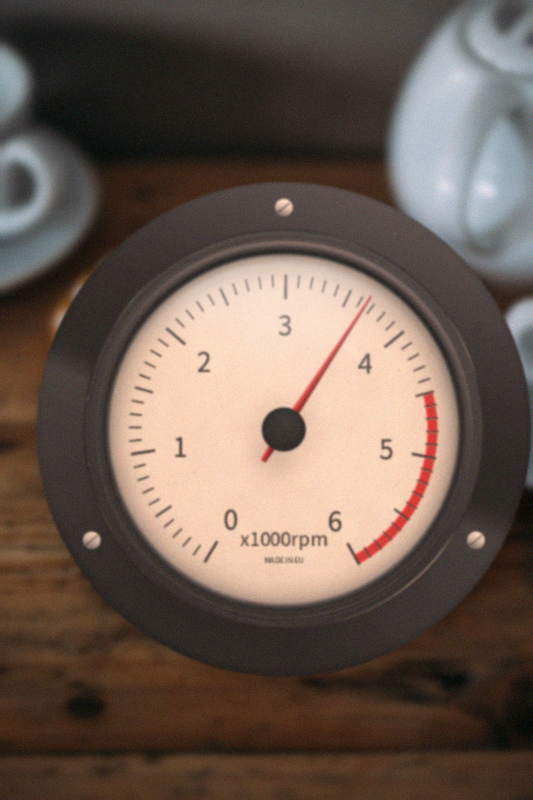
{"value": 3650, "unit": "rpm"}
